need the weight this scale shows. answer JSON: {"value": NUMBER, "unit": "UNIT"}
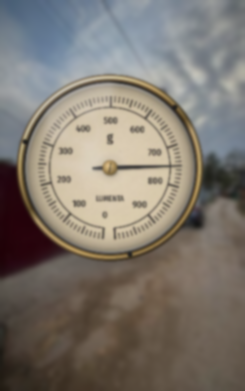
{"value": 750, "unit": "g"}
